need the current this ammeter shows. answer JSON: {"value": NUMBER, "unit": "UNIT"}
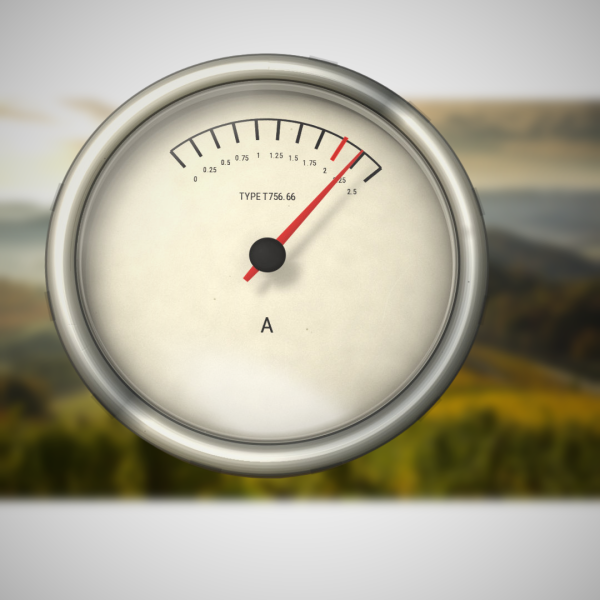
{"value": 2.25, "unit": "A"}
